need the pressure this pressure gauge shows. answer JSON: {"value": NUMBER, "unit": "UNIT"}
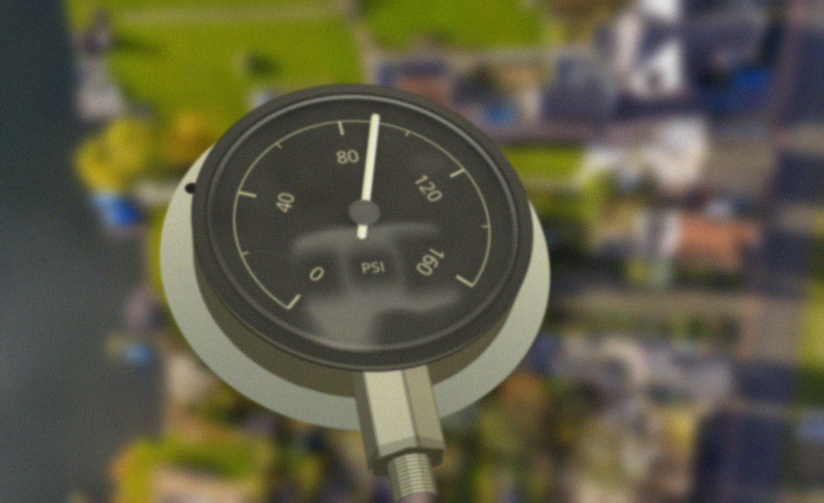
{"value": 90, "unit": "psi"}
